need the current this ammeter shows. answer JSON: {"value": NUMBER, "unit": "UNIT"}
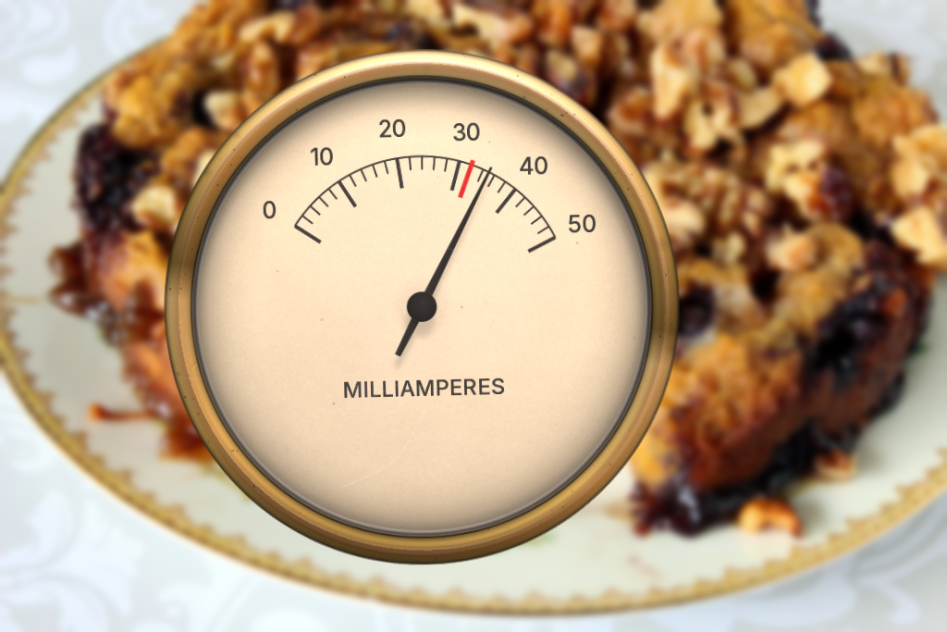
{"value": 35, "unit": "mA"}
